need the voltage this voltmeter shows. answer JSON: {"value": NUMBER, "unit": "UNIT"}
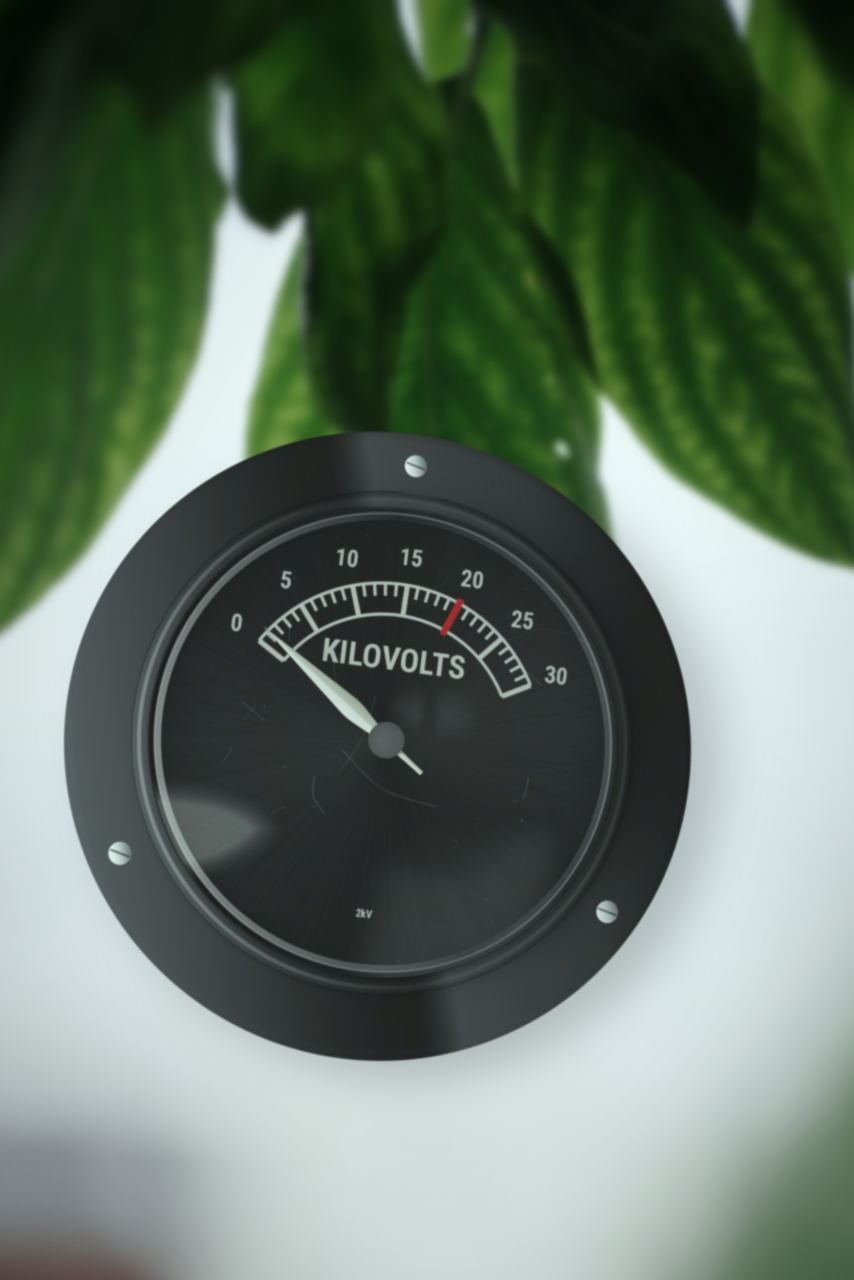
{"value": 1, "unit": "kV"}
